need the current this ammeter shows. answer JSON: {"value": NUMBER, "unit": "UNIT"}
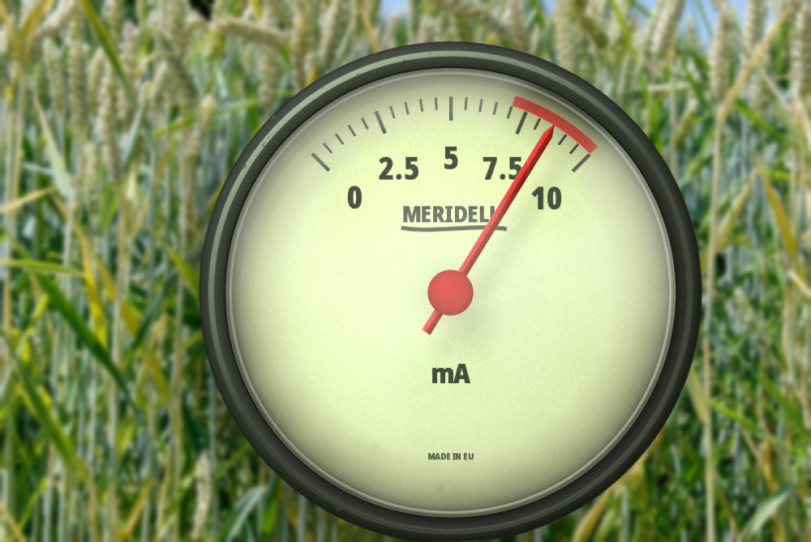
{"value": 8.5, "unit": "mA"}
